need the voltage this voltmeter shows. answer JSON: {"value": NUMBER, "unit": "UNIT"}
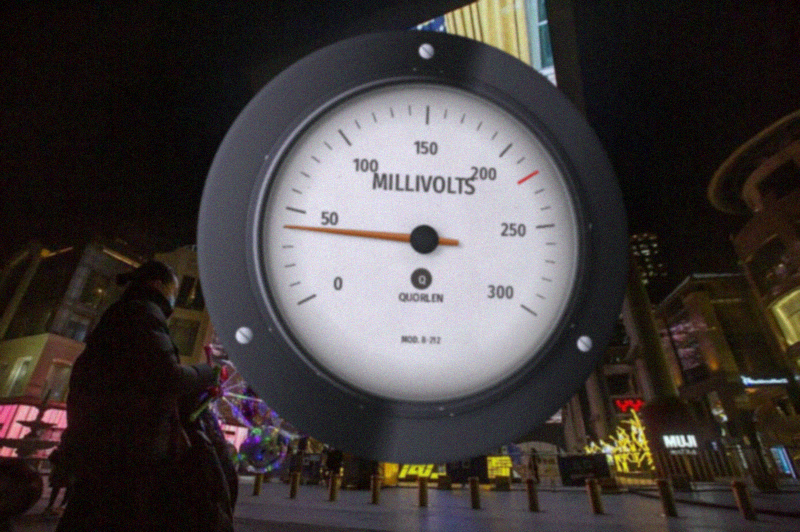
{"value": 40, "unit": "mV"}
